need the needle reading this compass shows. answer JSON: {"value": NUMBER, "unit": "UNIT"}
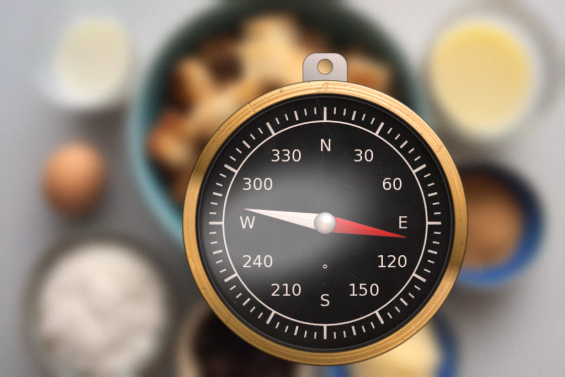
{"value": 100, "unit": "°"}
